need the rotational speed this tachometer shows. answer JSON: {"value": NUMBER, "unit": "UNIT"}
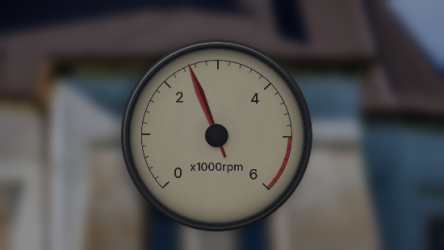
{"value": 2500, "unit": "rpm"}
